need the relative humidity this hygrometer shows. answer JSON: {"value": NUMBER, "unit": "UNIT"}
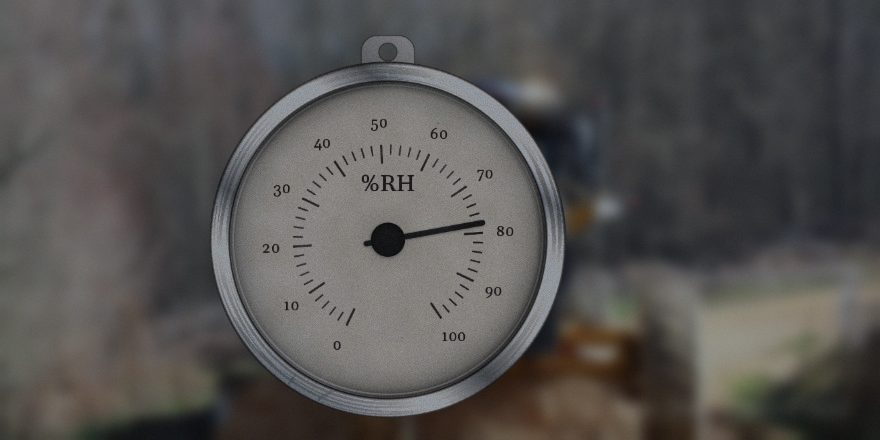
{"value": 78, "unit": "%"}
